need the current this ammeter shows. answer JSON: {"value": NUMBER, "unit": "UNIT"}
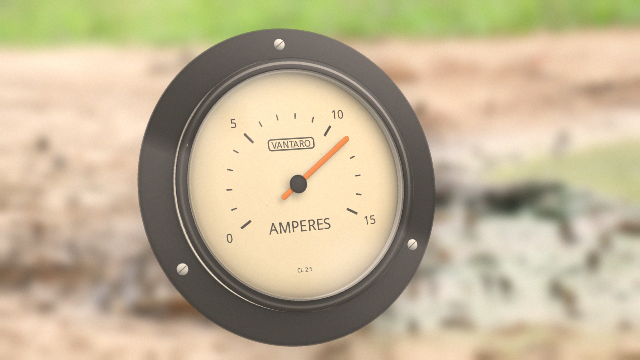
{"value": 11, "unit": "A"}
